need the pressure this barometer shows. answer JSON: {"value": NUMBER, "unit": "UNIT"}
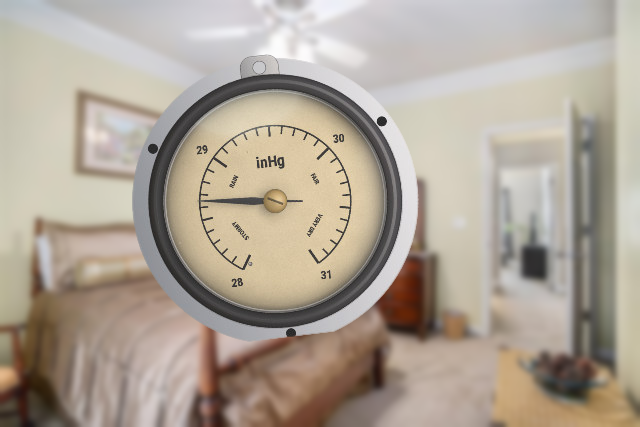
{"value": 28.65, "unit": "inHg"}
